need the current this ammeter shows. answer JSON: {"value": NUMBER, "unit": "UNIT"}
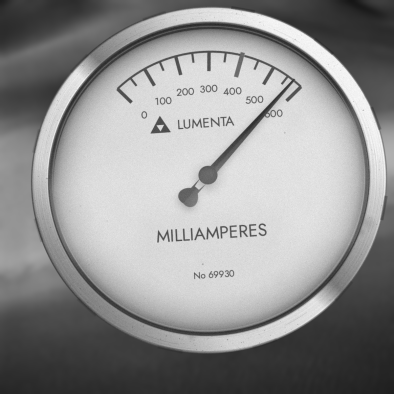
{"value": 575, "unit": "mA"}
